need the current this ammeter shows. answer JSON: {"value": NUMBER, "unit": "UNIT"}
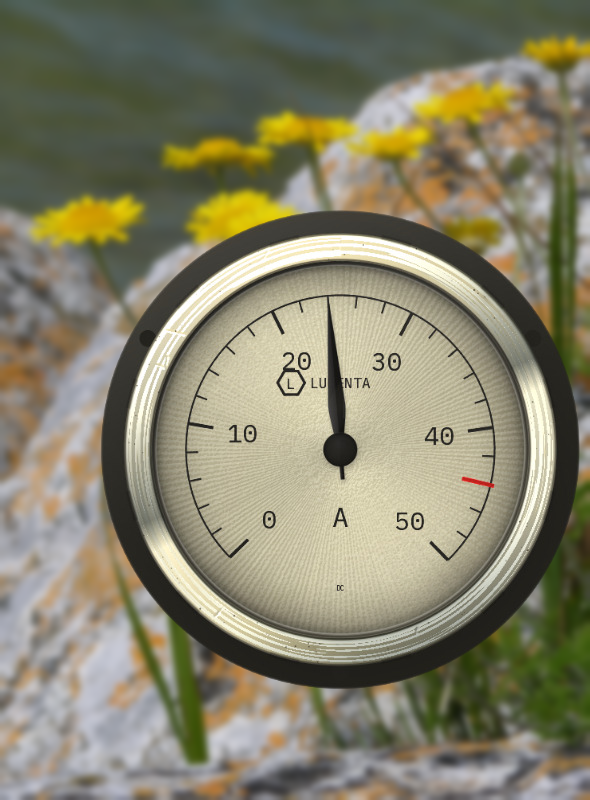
{"value": 24, "unit": "A"}
